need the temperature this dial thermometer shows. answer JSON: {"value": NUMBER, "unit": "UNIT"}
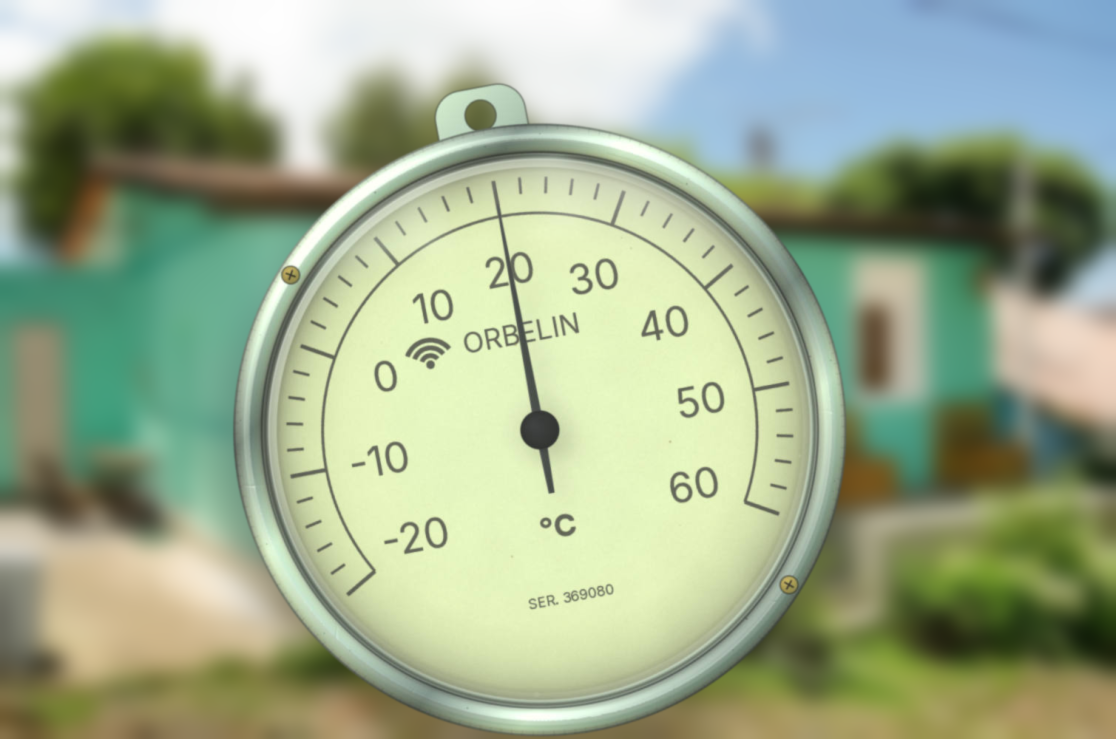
{"value": 20, "unit": "°C"}
